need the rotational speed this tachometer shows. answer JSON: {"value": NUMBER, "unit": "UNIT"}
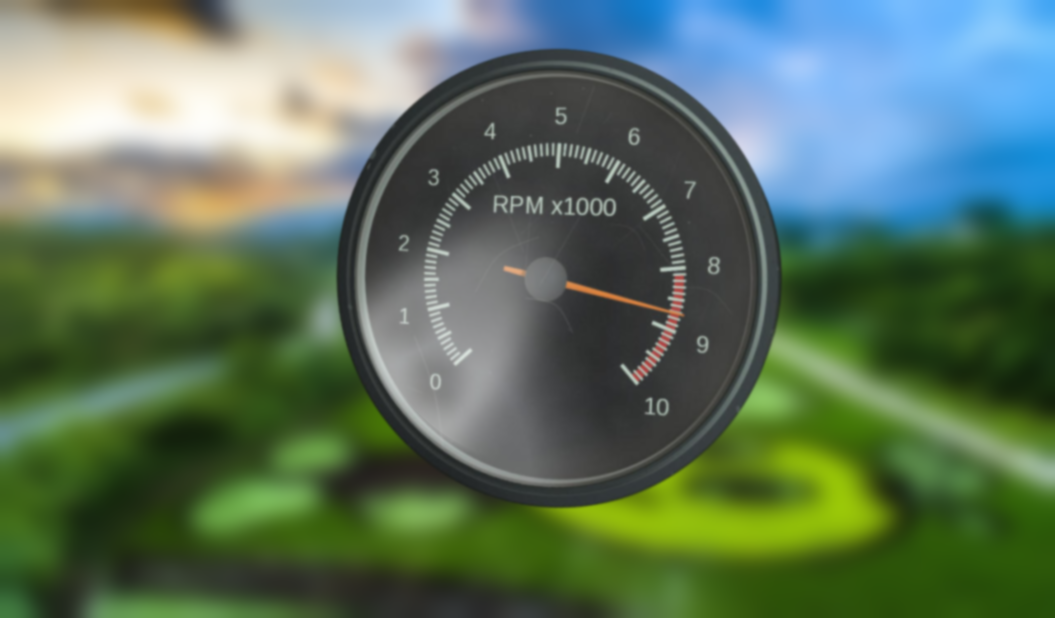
{"value": 8700, "unit": "rpm"}
